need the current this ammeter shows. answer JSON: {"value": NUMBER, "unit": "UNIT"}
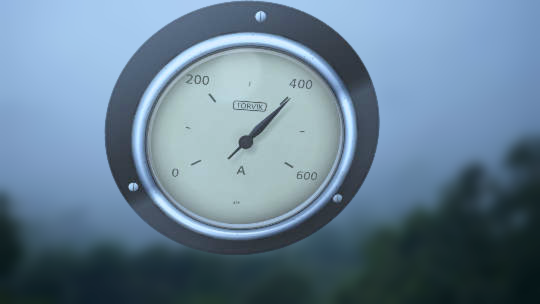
{"value": 400, "unit": "A"}
